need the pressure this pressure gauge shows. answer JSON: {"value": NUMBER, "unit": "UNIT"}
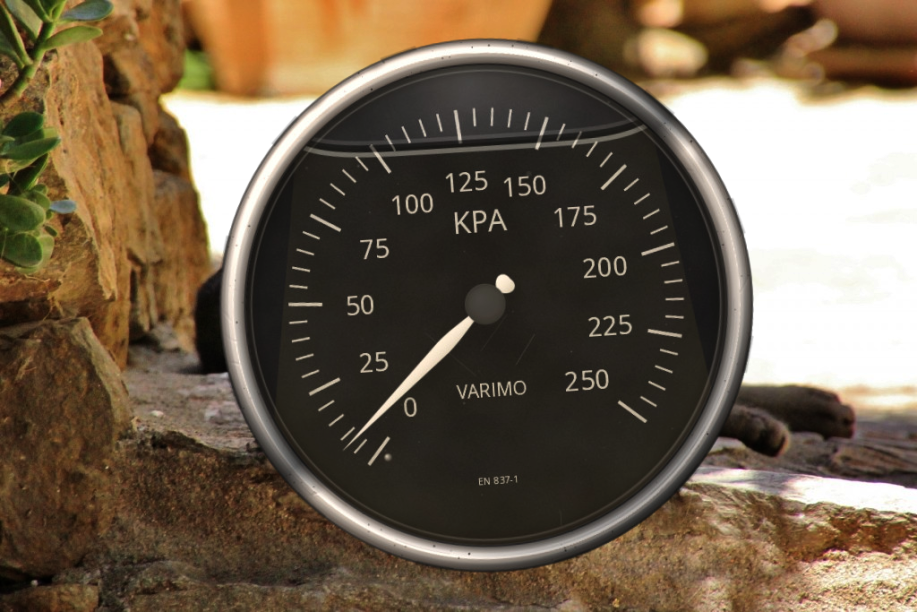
{"value": 7.5, "unit": "kPa"}
